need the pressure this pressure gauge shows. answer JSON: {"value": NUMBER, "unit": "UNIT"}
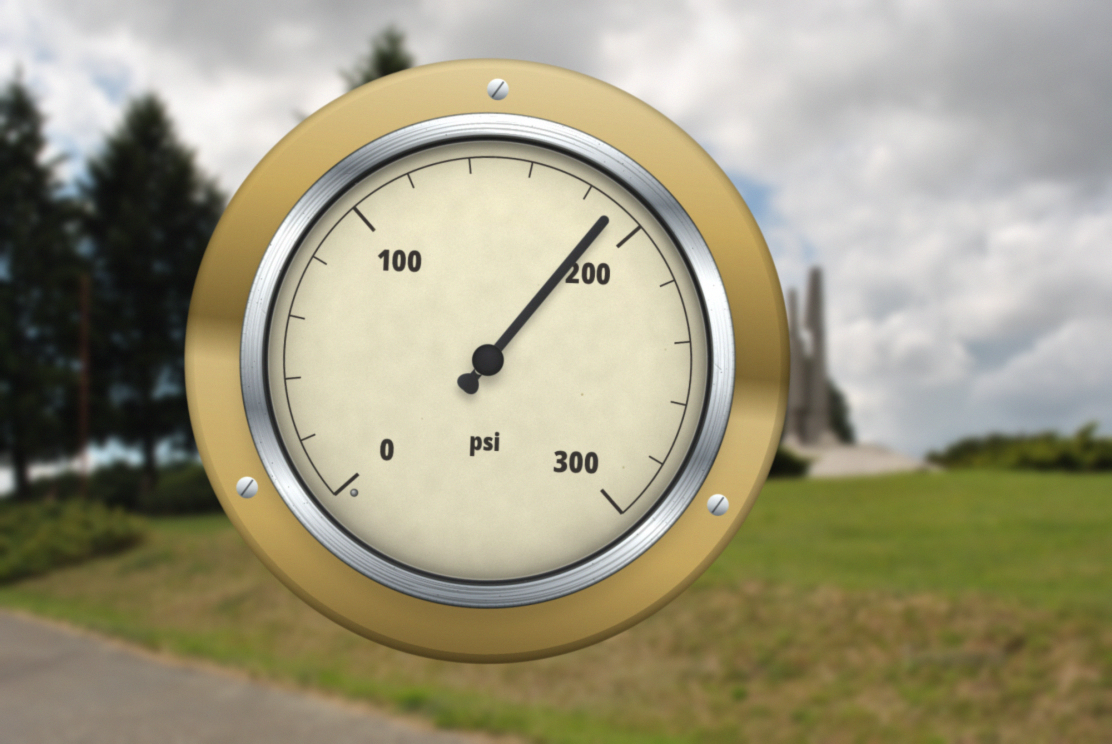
{"value": 190, "unit": "psi"}
